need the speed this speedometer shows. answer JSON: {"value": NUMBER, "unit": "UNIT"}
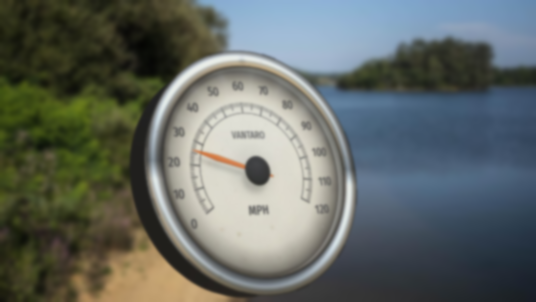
{"value": 25, "unit": "mph"}
